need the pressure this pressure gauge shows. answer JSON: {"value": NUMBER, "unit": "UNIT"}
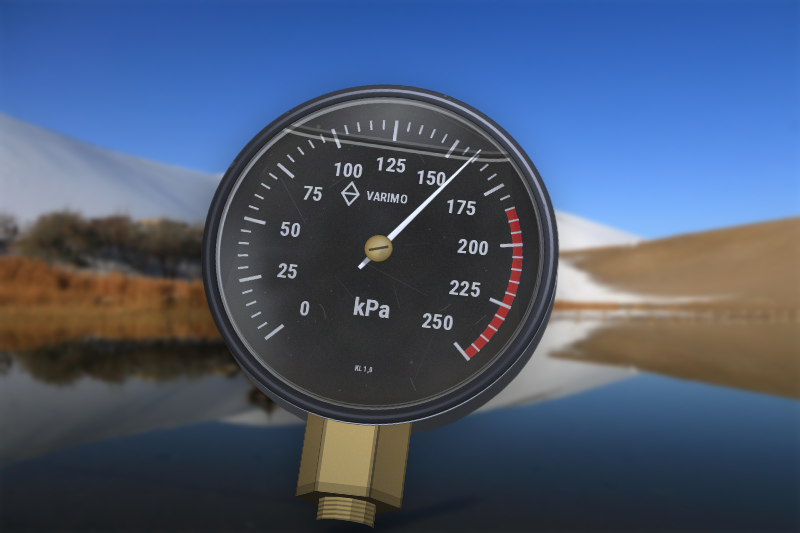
{"value": 160, "unit": "kPa"}
